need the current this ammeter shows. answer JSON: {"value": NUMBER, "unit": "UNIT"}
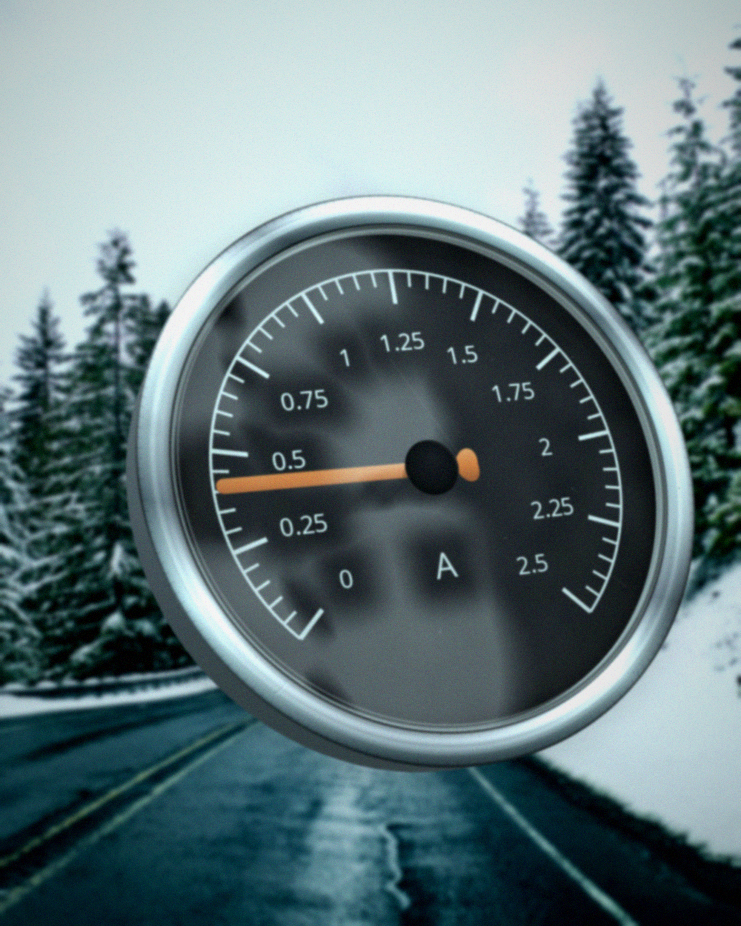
{"value": 0.4, "unit": "A"}
